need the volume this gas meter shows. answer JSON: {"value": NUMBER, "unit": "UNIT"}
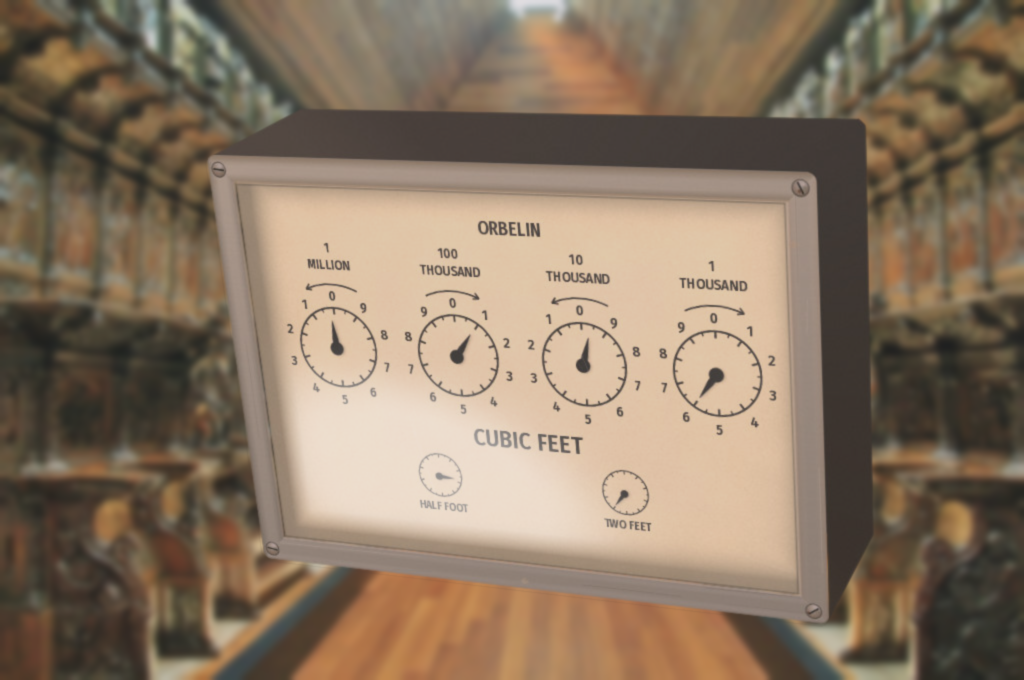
{"value": 9600, "unit": "ft³"}
